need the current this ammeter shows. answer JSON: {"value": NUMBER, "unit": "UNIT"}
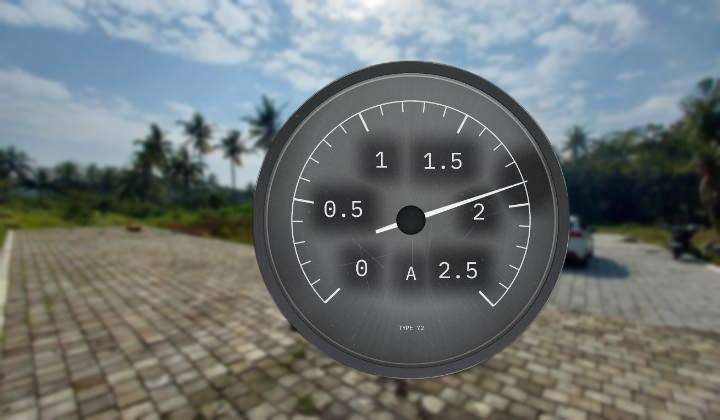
{"value": 1.9, "unit": "A"}
